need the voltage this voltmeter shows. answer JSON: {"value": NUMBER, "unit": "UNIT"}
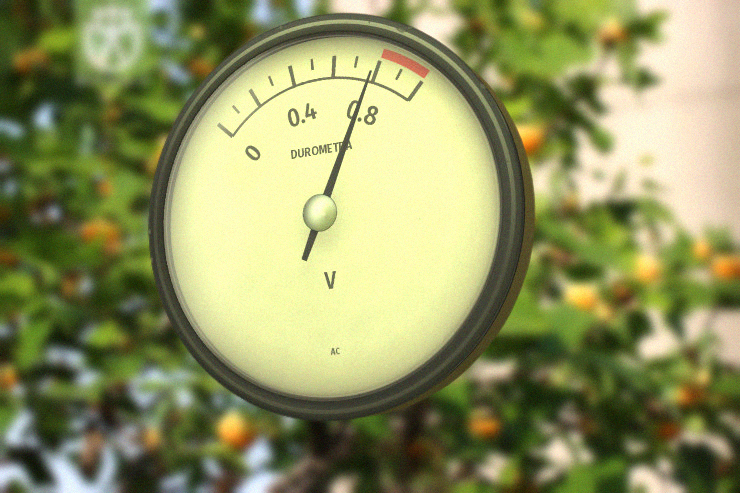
{"value": 0.8, "unit": "V"}
